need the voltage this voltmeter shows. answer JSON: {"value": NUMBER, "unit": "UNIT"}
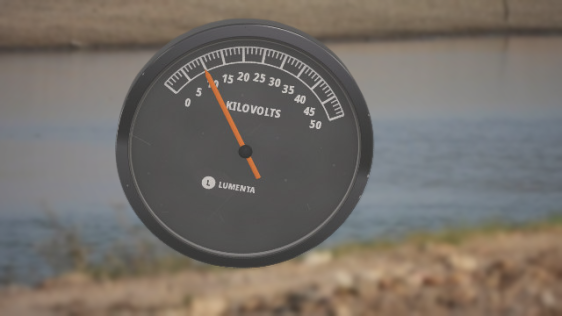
{"value": 10, "unit": "kV"}
